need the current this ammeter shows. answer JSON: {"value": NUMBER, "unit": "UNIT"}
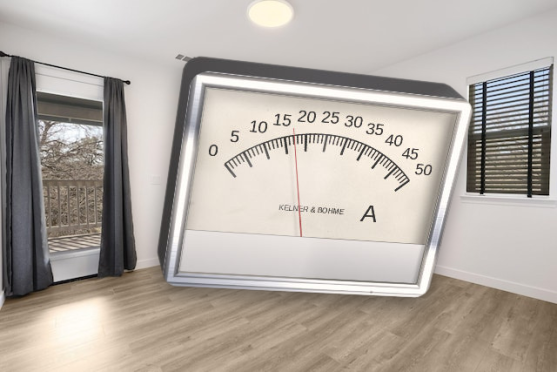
{"value": 17, "unit": "A"}
